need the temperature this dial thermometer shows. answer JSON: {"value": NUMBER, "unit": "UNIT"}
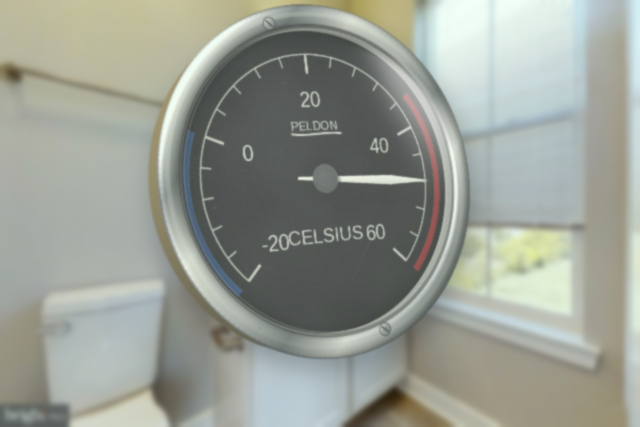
{"value": 48, "unit": "°C"}
